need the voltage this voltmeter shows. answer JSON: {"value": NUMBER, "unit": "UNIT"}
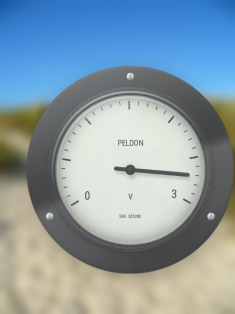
{"value": 2.7, "unit": "V"}
